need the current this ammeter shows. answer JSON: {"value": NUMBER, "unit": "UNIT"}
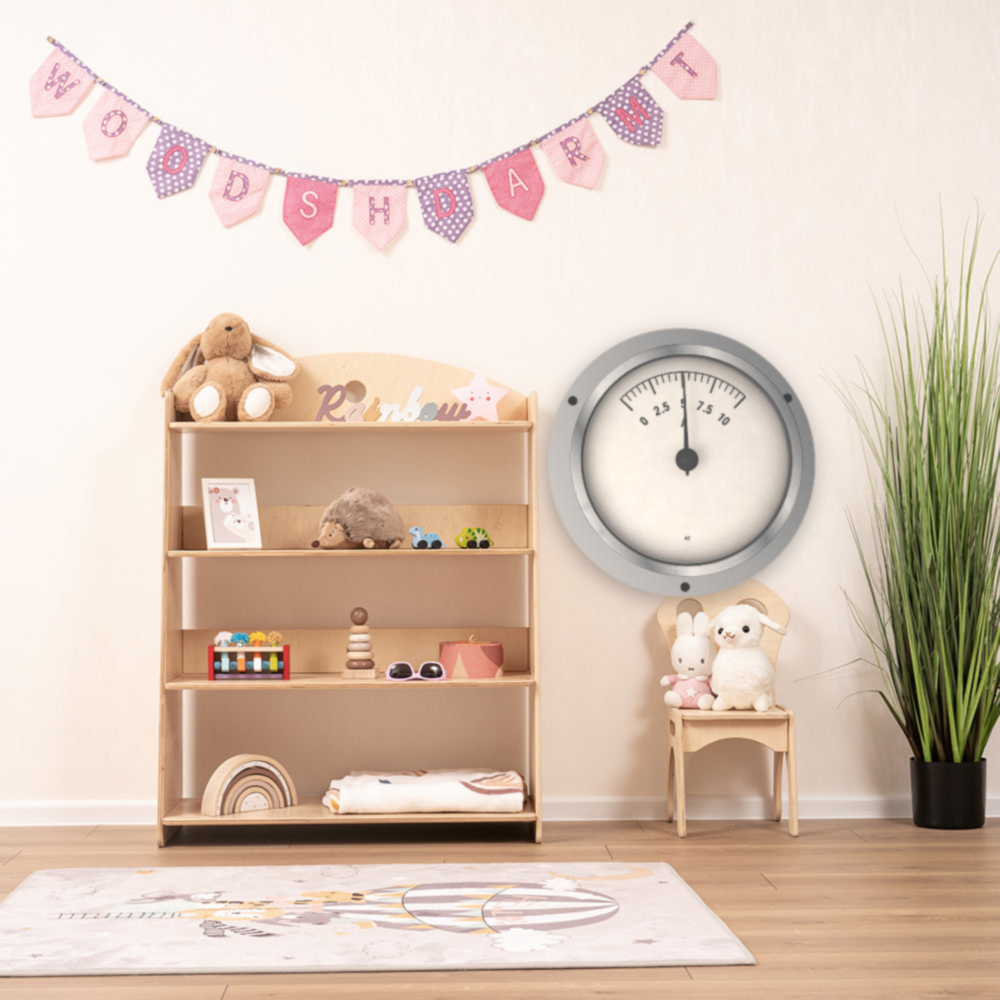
{"value": 5, "unit": "A"}
